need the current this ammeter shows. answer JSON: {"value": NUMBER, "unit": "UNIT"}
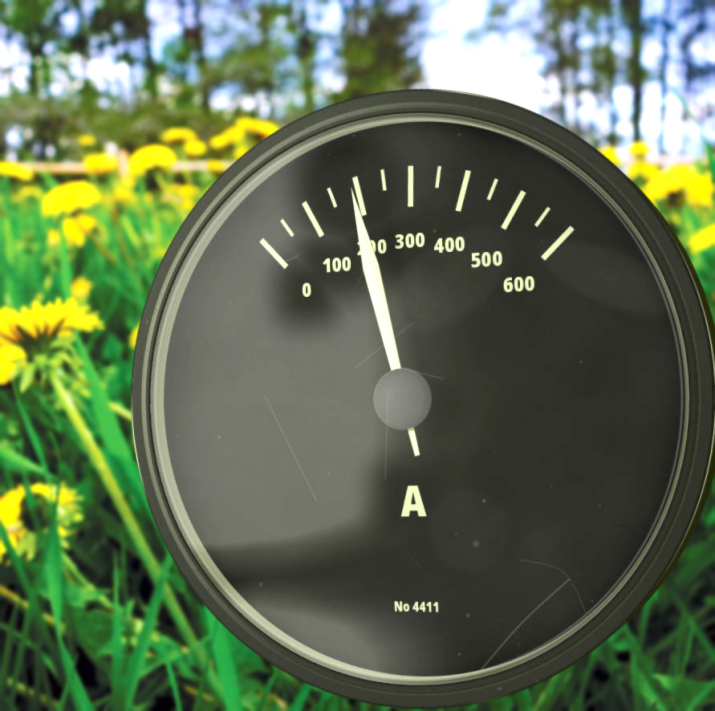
{"value": 200, "unit": "A"}
